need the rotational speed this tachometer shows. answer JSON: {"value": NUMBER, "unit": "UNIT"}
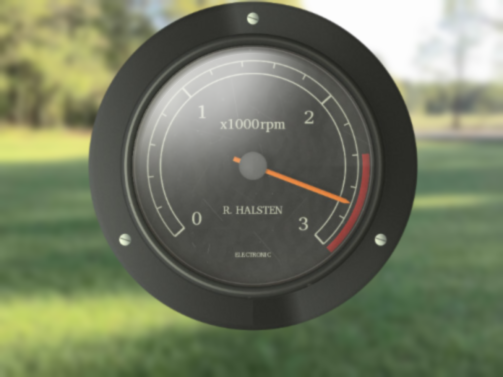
{"value": 2700, "unit": "rpm"}
